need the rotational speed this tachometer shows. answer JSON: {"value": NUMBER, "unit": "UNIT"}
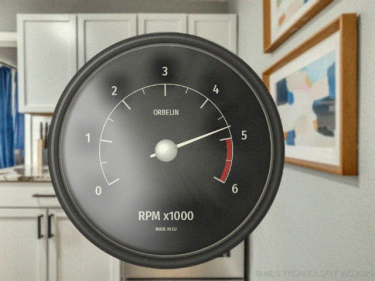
{"value": 4750, "unit": "rpm"}
